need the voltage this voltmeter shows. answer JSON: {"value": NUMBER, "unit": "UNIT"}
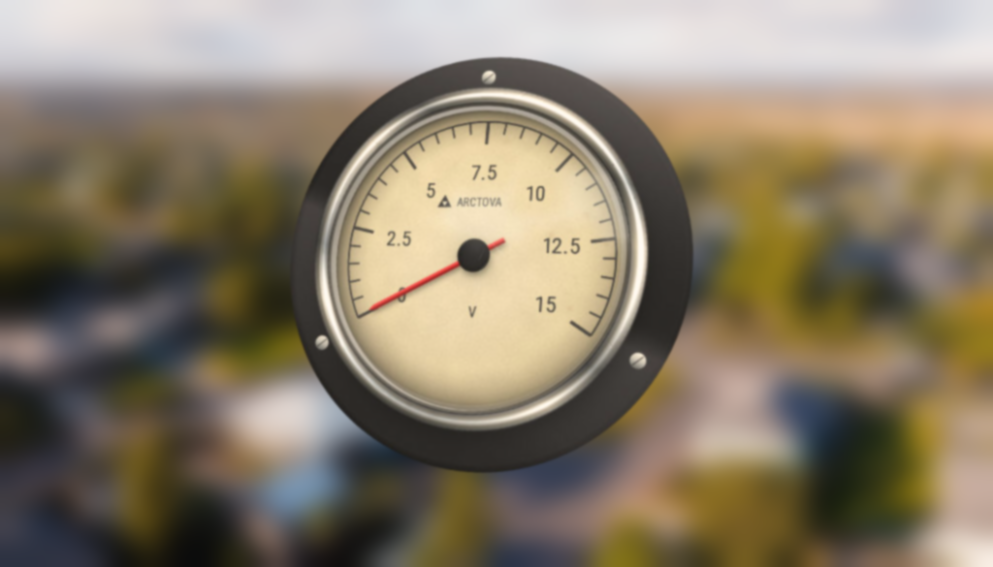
{"value": 0, "unit": "V"}
